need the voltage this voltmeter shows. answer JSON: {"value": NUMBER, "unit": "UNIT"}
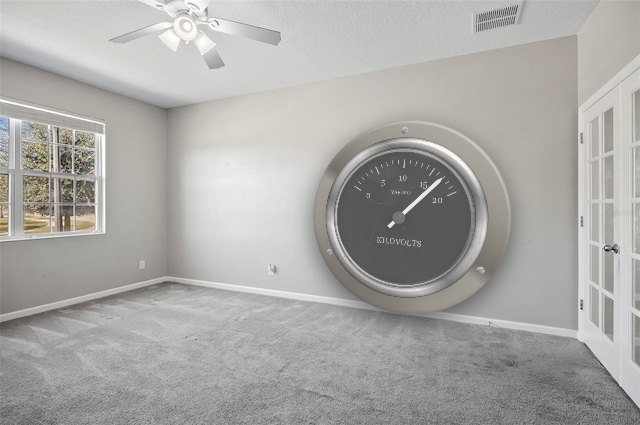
{"value": 17, "unit": "kV"}
